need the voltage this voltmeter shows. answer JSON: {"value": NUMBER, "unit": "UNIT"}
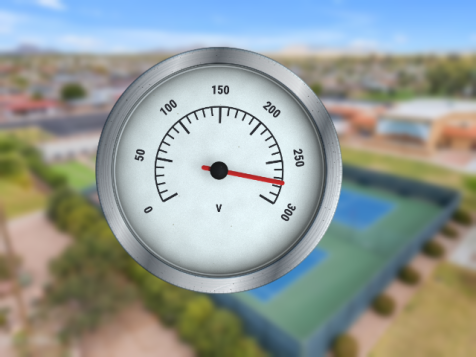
{"value": 275, "unit": "V"}
